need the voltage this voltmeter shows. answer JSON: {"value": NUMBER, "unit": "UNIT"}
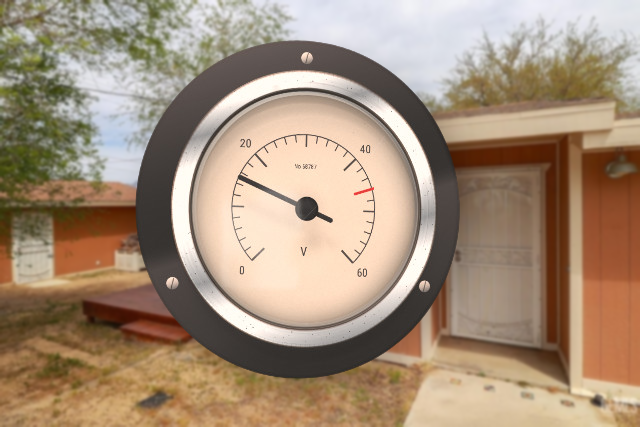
{"value": 15, "unit": "V"}
